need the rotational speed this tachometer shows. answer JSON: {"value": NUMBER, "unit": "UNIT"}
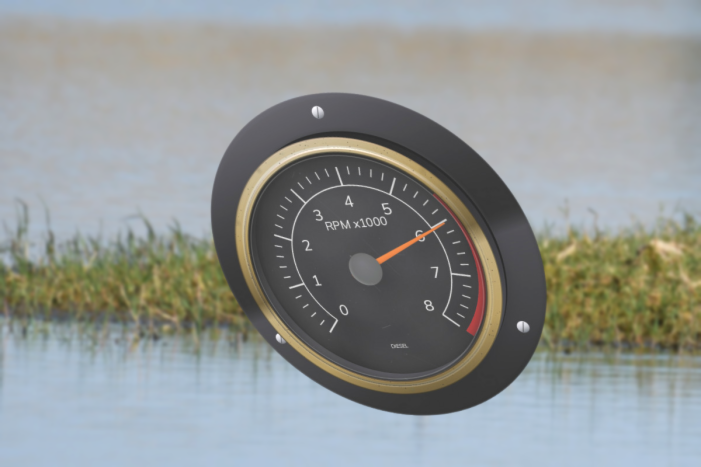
{"value": 6000, "unit": "rpm"}
